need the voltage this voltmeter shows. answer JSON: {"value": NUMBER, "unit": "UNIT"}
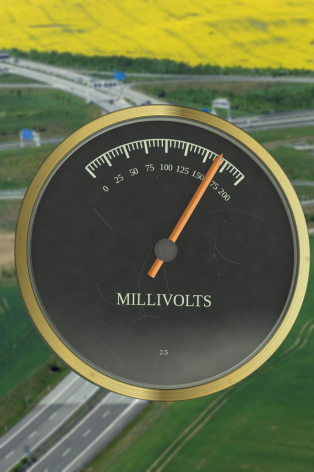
{"value": 165, "unit": "mV"}
